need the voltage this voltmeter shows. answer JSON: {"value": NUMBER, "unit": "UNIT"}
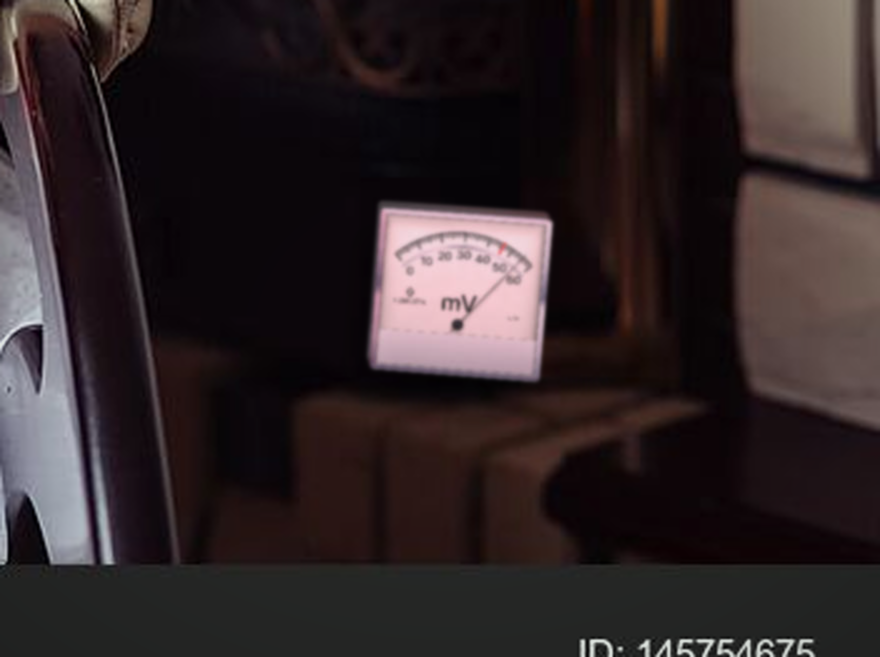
{"value": 55, "unit": "mV"}
